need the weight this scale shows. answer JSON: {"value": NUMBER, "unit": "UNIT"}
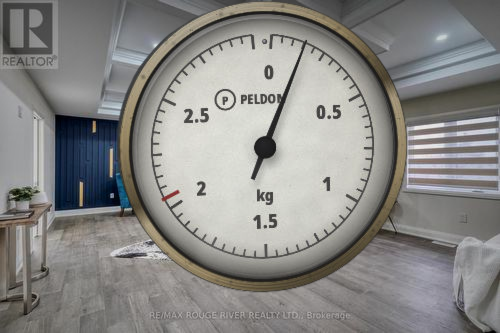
{"value": 0.15, "unit": "kg"}
